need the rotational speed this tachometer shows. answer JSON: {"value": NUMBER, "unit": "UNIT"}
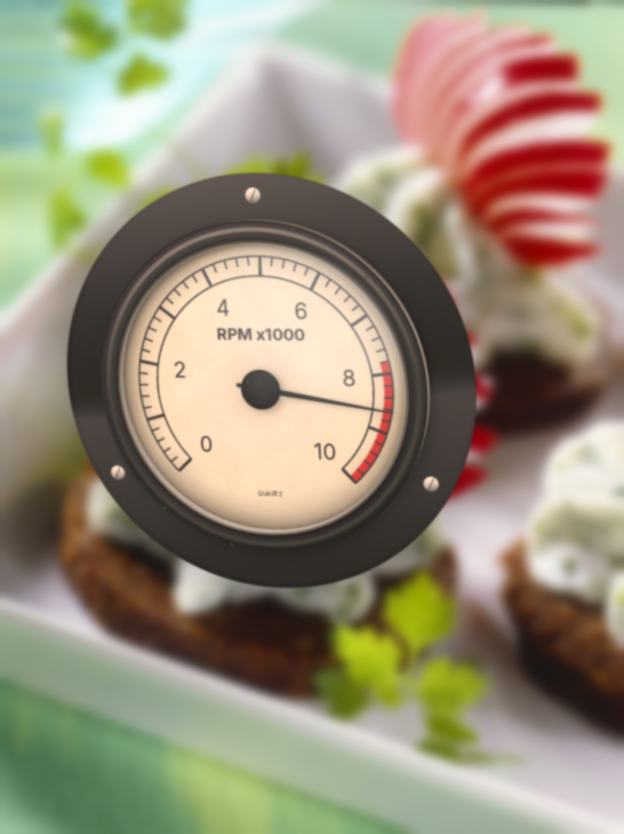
{"value": 8600, "unit": "rpm"}
